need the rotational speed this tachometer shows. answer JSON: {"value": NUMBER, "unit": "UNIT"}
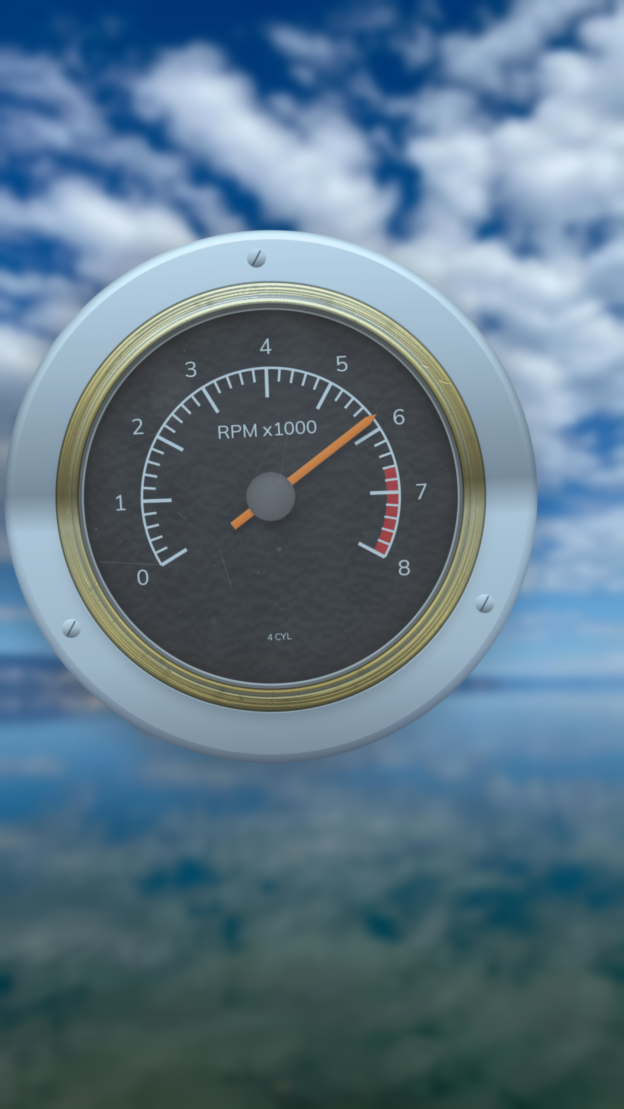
{"value": 5800, "unit": "rpm"}
